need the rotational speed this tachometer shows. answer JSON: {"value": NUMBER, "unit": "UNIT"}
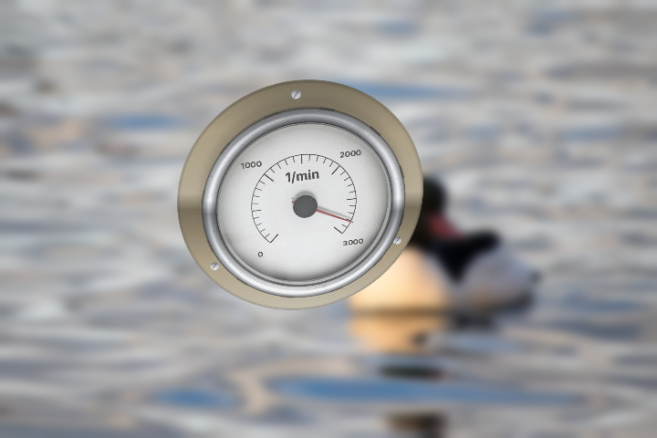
{"value": 2800, "unit": "rpm"}
